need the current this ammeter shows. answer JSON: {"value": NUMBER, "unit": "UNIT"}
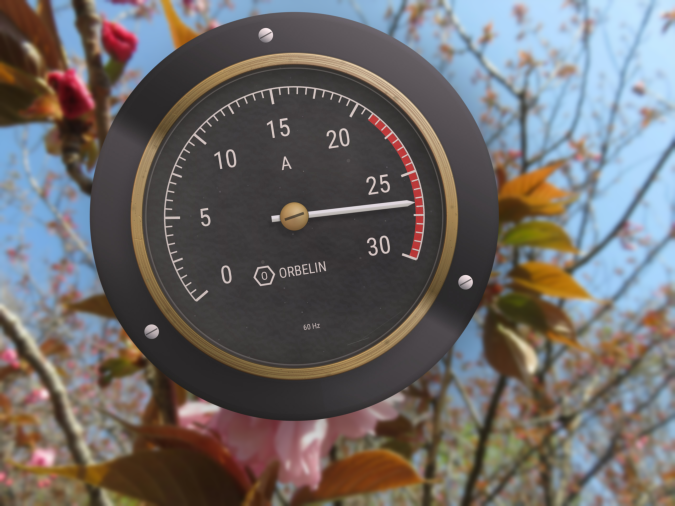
{"value": 26.75, "unit": "A"}
